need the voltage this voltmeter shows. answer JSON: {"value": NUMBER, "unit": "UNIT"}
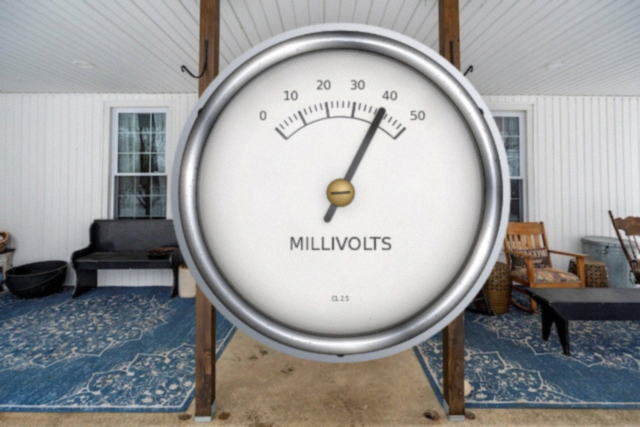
{"value": 40, "unit": "mV"}
